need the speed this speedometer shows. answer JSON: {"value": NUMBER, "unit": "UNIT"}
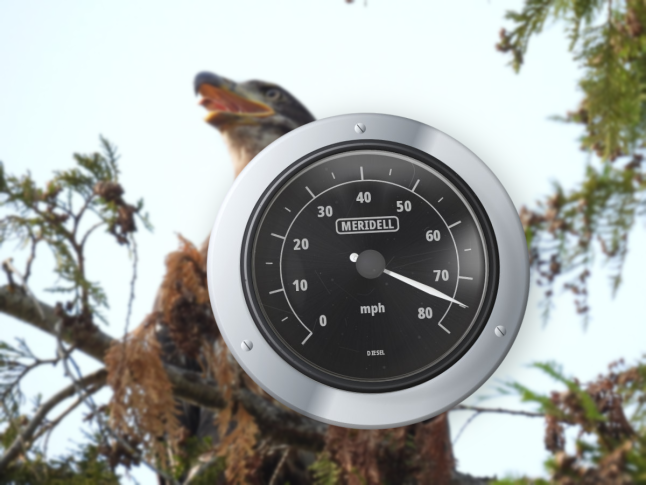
{"value": 75, "unit": "mph"}
